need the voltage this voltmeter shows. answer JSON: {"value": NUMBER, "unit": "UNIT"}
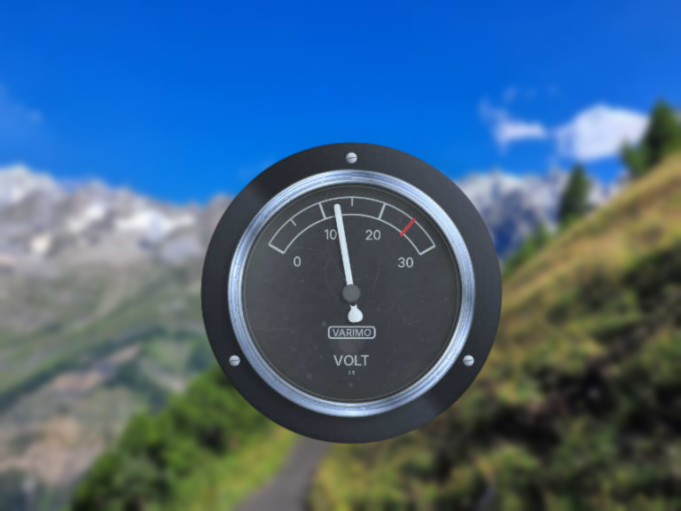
{"value": 12.5, "unit": "V"}
